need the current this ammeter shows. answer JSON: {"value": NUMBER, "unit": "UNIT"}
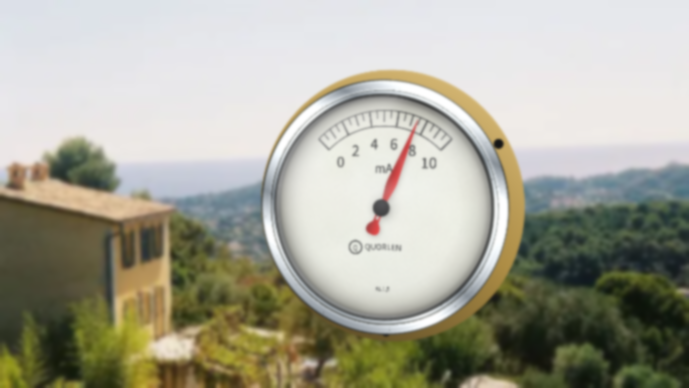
{"value": 7.5, "unit": "mA"}
